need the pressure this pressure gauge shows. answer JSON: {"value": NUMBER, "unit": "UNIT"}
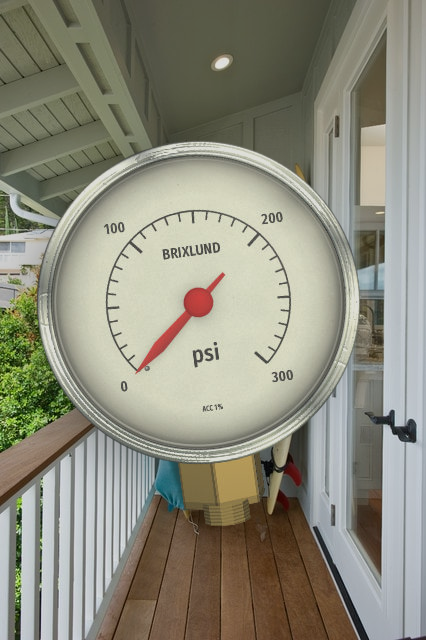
{"value": 0, "unit": "psi"}
